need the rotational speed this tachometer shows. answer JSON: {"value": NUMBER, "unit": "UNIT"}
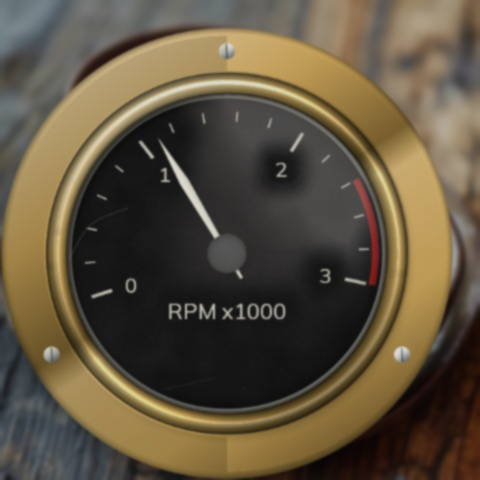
{"value": 1100, "unit": "rpm"}
